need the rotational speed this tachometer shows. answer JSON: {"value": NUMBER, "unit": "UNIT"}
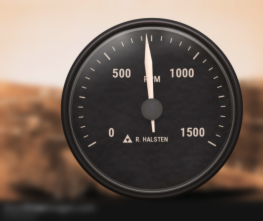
{"value": 725, "unit": "rpm"}
